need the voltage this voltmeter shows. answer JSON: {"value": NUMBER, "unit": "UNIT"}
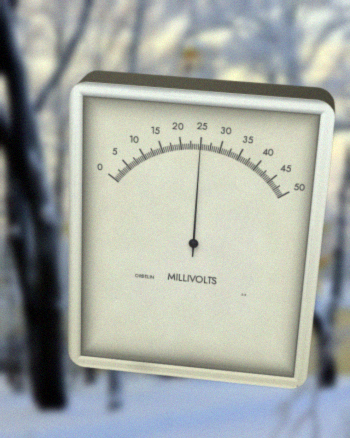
{"value": 25, "unit": "mV"}
